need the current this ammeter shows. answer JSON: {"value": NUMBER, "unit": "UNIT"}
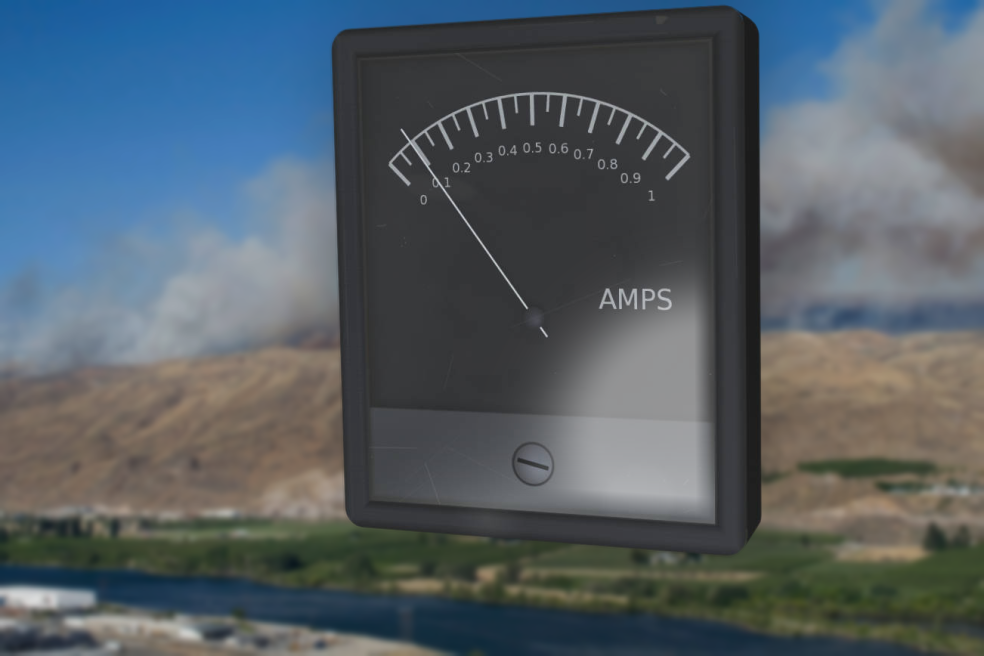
{"value": 0.1, "unit": "A"}
